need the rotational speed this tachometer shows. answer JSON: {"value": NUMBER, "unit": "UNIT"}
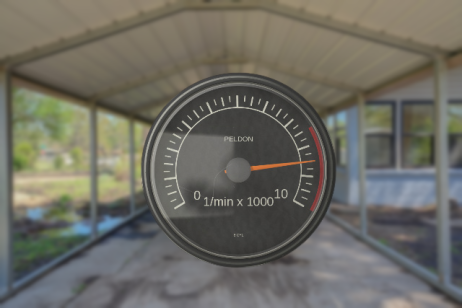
{"value": 8500, "unit": "rpm"}
